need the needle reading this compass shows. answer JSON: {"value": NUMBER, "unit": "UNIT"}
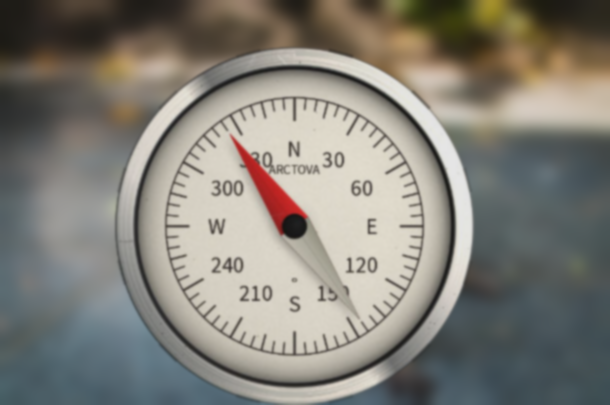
{"value": 325, "unit": "°"}
